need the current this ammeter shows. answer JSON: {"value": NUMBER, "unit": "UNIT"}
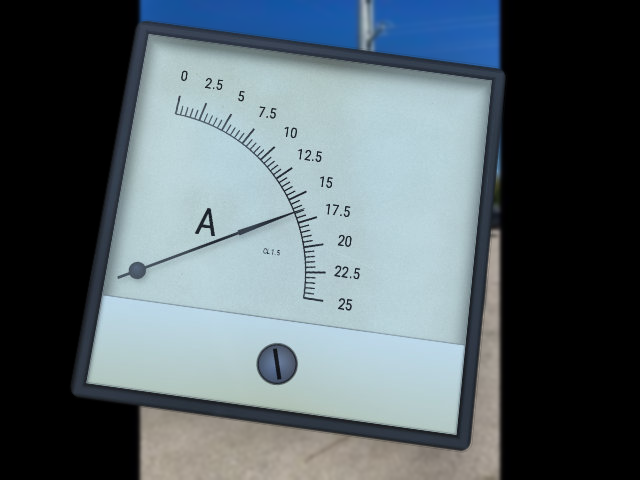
{"value": 16.5, "unit": "A"}
